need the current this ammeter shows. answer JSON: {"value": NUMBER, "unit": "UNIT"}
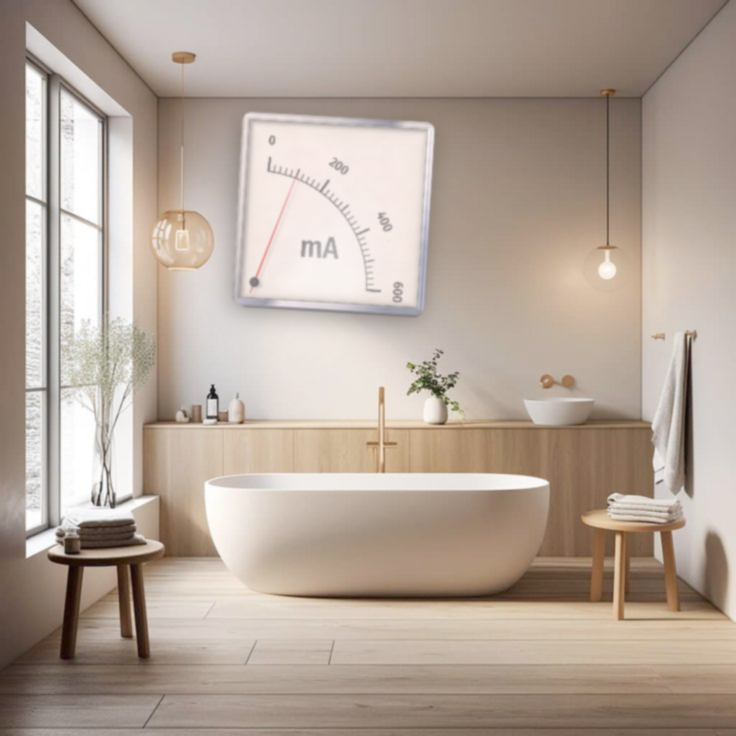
{"value": 100, "unit": "mA"}
